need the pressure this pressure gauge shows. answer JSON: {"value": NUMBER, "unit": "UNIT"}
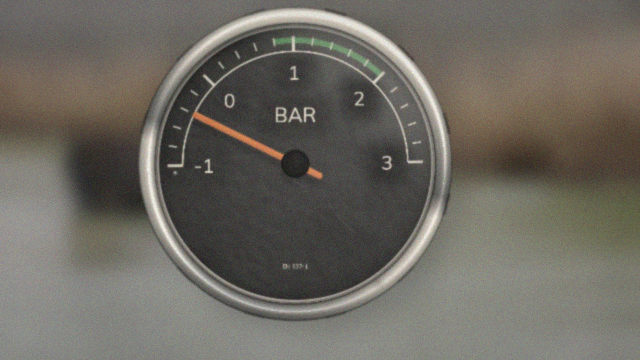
{"value": -0.4, "unit": "bar"}
